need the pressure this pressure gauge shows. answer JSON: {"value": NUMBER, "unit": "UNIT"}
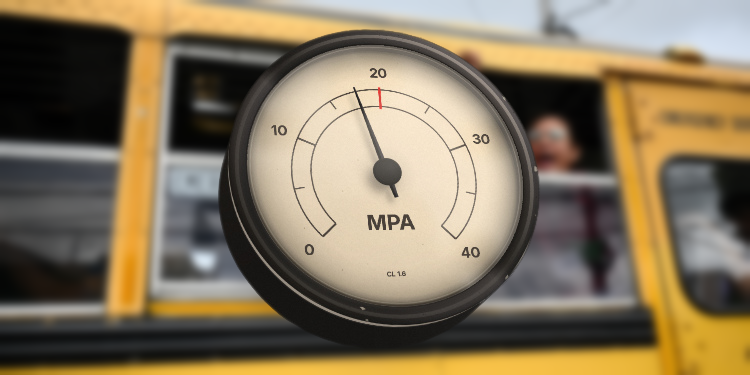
{"value": 17.5, "unit": "MPa"}
